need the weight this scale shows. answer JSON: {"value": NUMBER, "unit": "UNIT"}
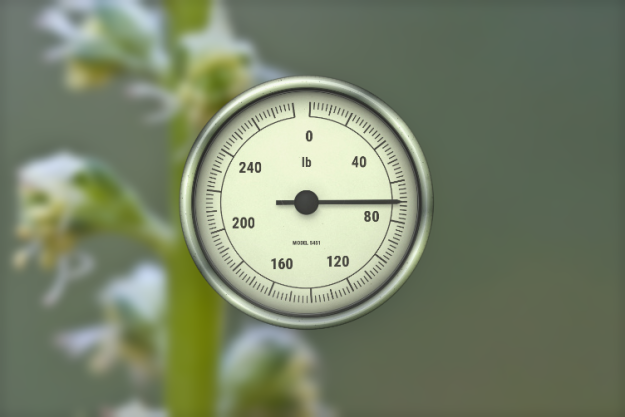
{"value": 70, "unit": "lb"}
